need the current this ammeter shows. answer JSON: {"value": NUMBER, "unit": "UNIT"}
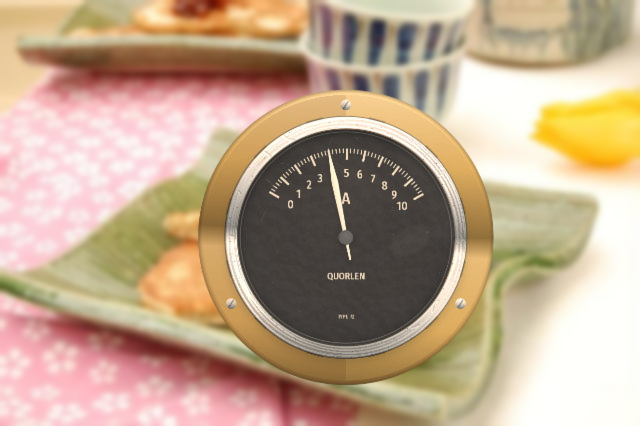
{"value": 4, "unit": "A"}
